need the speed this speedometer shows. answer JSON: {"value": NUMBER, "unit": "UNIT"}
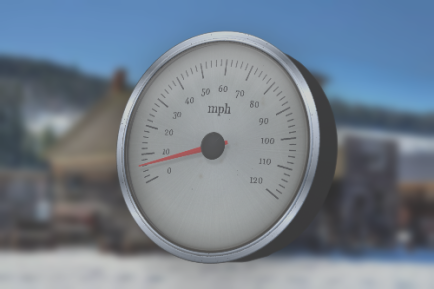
{"value": 6, "unit": "mph"}
